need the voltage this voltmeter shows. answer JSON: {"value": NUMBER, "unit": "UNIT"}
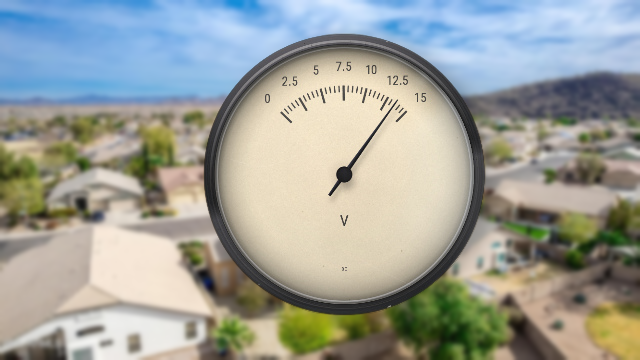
{"value": 13.5, "unit": "V"}
